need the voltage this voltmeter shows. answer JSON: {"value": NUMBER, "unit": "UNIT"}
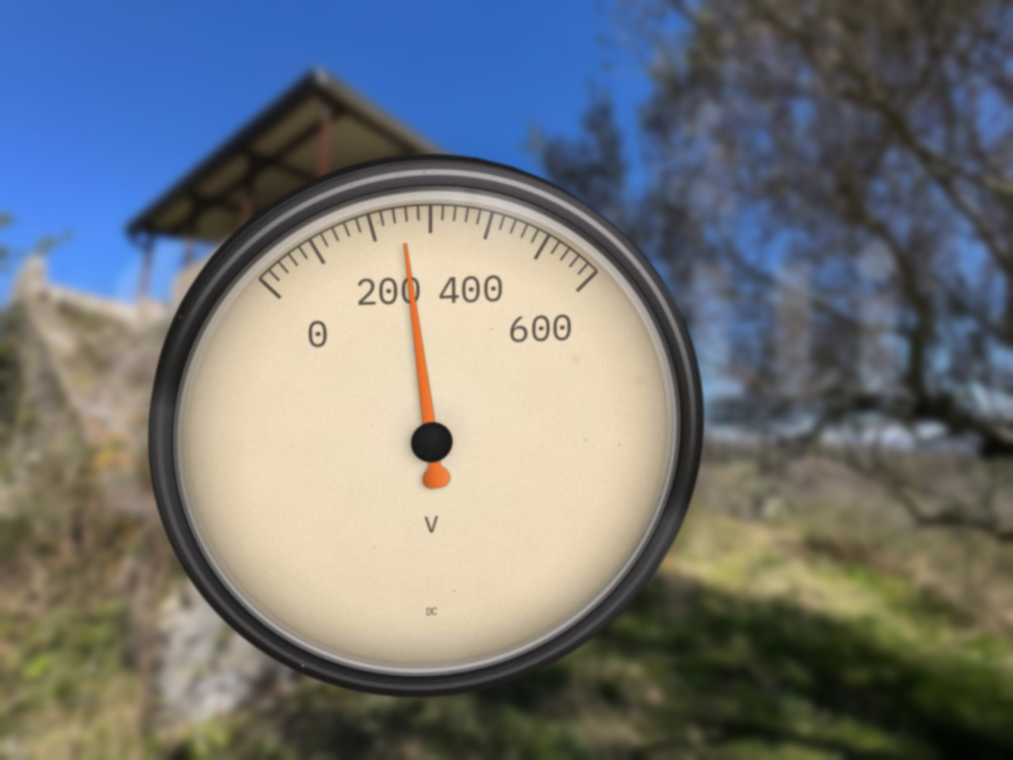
{"value": 250, "unit": "V"}
